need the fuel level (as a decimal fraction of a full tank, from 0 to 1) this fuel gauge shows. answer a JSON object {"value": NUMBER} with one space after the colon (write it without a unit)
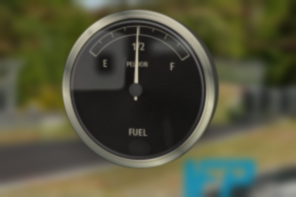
{"value": 0.5}
